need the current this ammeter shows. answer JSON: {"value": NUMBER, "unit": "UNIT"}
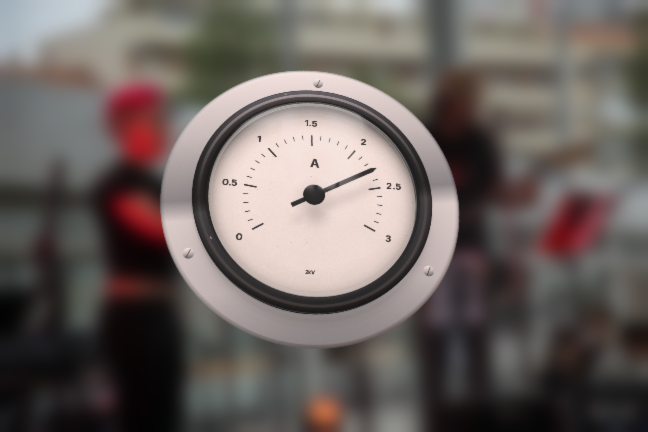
{"value": 2.3, "unit": "A"}
